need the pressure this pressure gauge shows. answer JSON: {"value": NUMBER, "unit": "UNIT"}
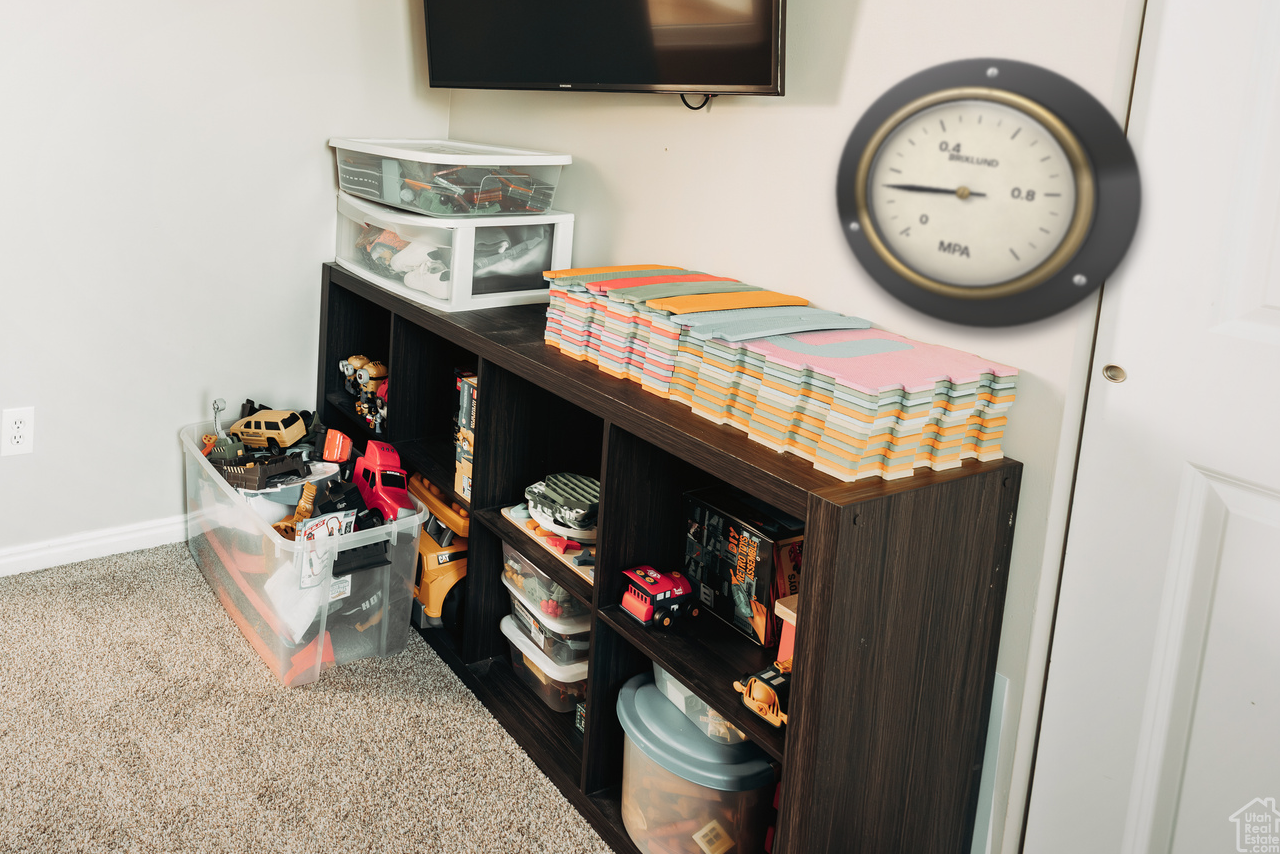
{"value": 0.15, "unit": "MPa"}
